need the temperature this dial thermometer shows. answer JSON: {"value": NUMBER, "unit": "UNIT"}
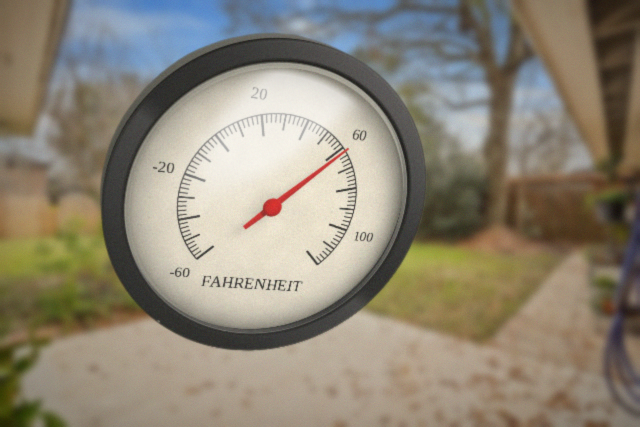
{"value": 60, "unit": "°F"}
